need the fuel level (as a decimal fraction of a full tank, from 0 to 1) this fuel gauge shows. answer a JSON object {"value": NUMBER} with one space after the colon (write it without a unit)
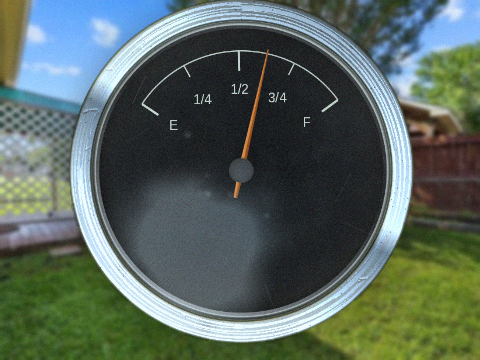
{"value": 0.625}
